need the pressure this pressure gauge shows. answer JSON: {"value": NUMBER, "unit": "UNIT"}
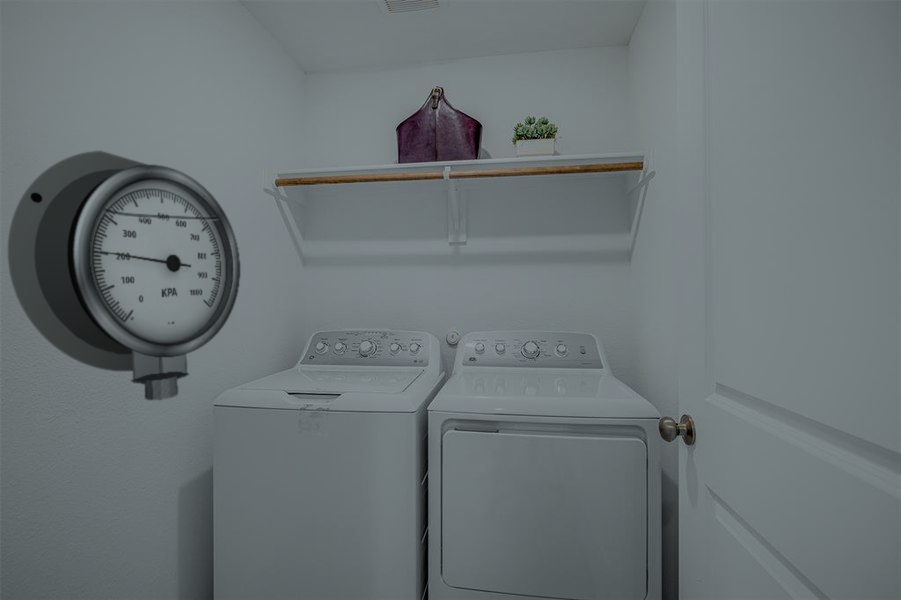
{"value": 200, "unit": "kPa"}
